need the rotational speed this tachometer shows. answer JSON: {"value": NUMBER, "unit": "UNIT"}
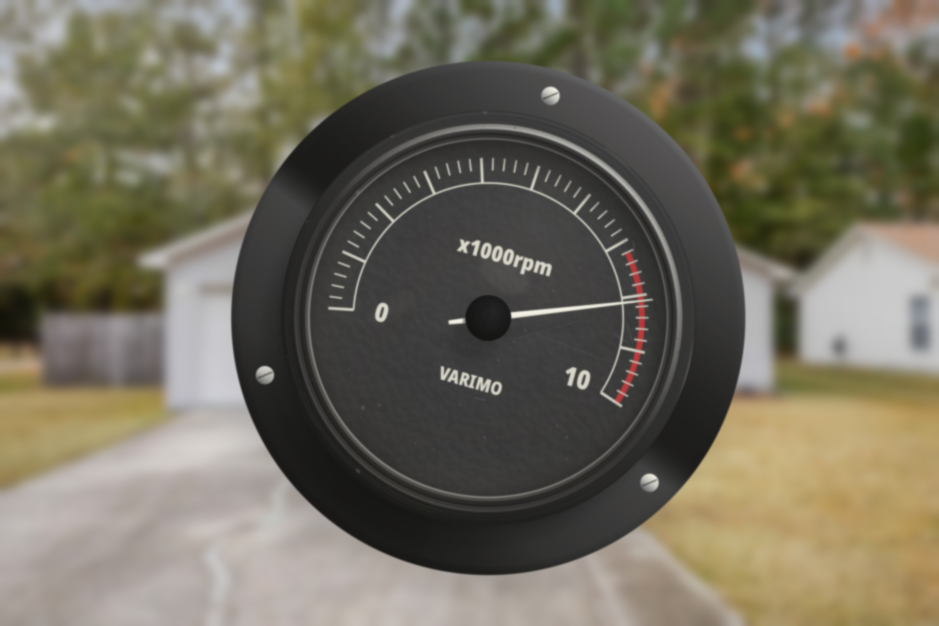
{"value": 8100, "unit": "rpm"}
